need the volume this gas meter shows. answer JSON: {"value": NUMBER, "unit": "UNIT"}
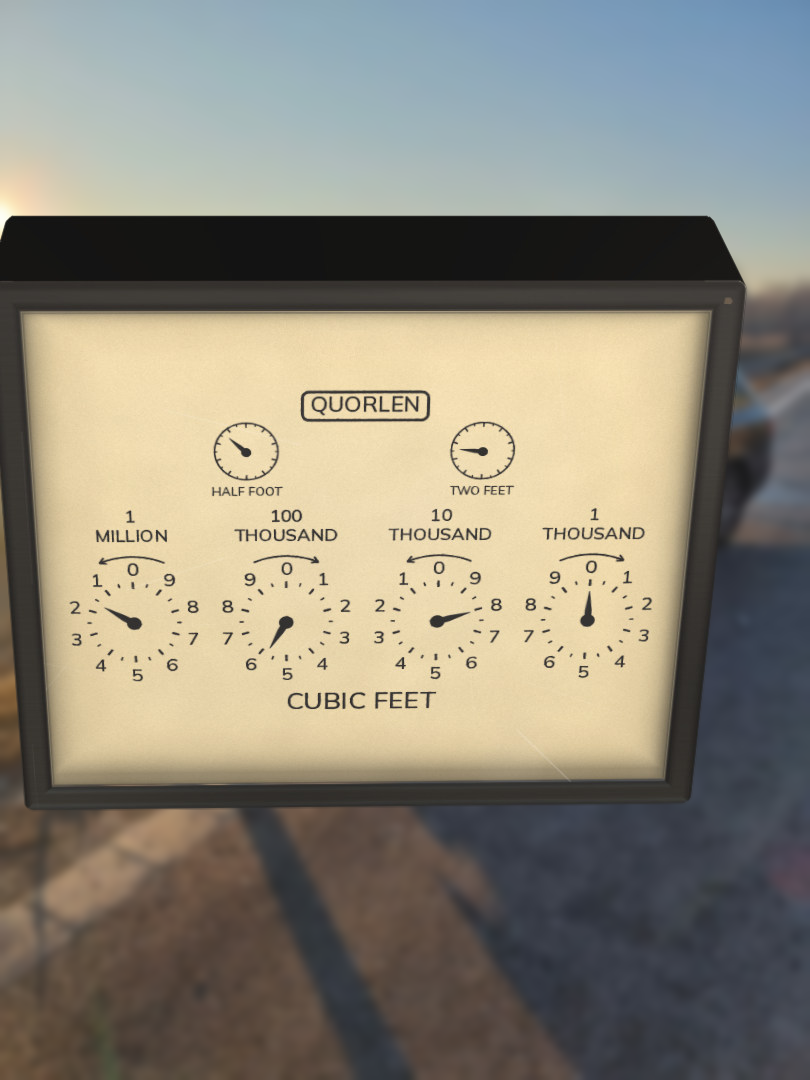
{"value": 158000, "unit": "ft³"}
